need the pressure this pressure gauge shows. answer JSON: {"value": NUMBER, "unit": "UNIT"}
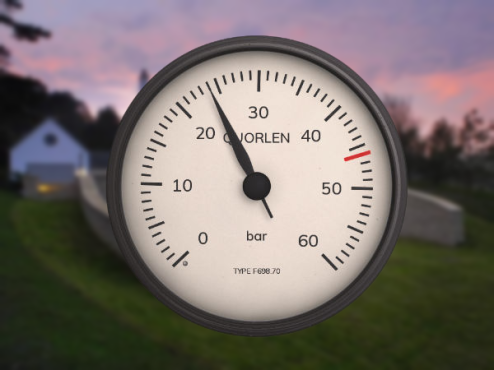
{"value": 24, "unit": "bar"}
